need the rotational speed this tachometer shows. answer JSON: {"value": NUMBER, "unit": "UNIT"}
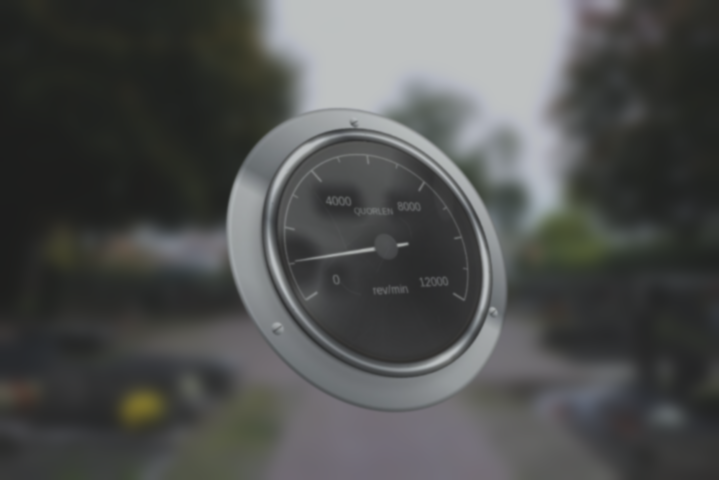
{"value": 1000, "unit": "rpm"}
